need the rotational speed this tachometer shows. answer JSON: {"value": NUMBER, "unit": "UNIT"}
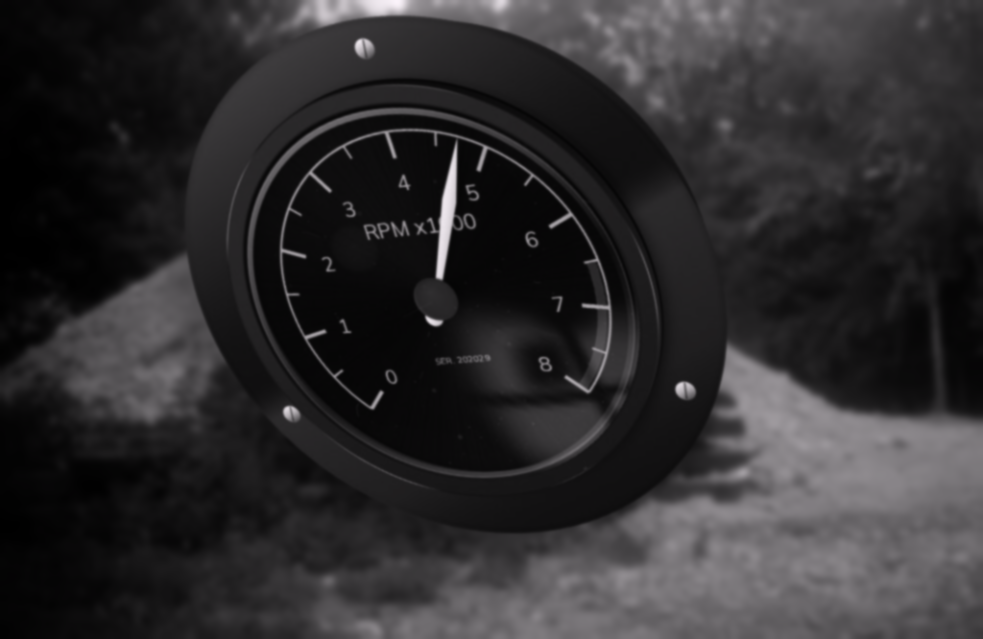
{"value": 4750, "unit": "rpm"}
